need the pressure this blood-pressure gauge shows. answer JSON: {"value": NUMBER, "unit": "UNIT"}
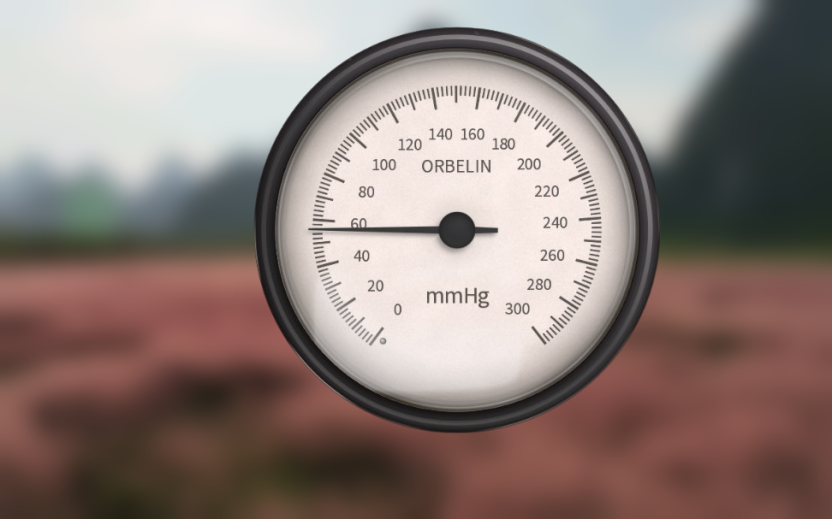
{"value": 56, "unit": "mmHg"}
